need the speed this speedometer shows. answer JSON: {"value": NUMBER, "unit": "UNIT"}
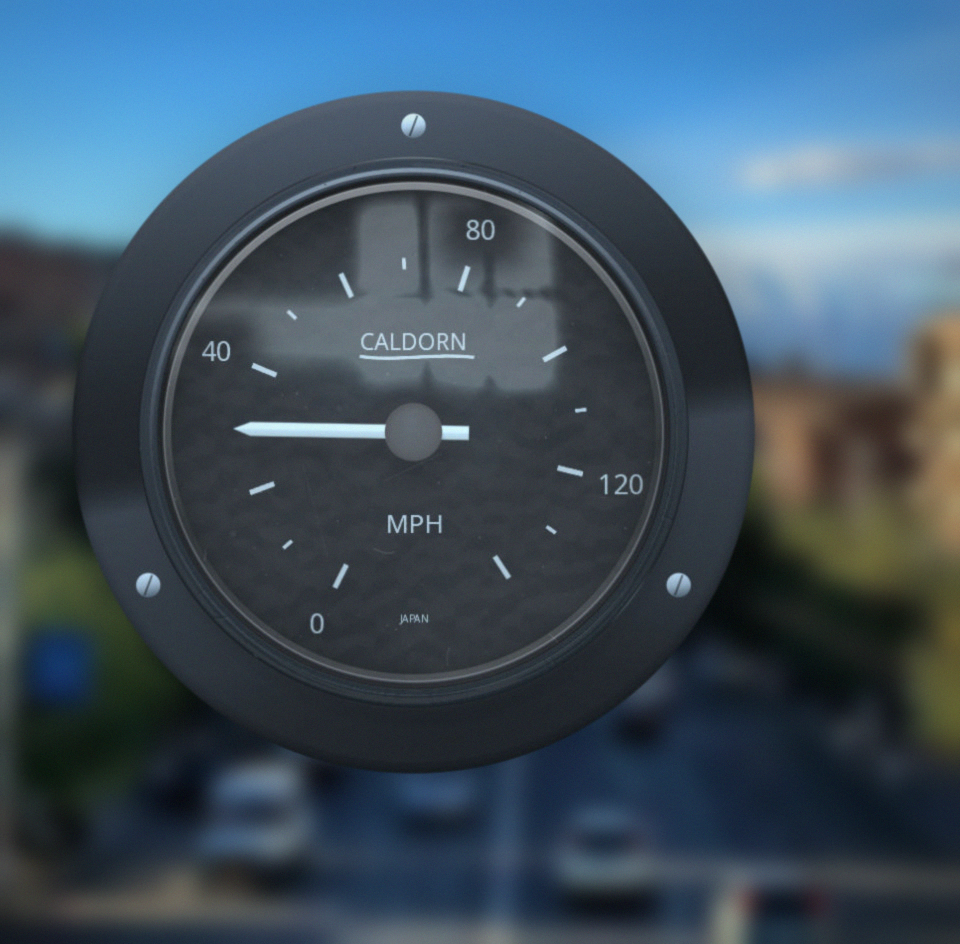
{"value": 30, "unit": "mph"}
